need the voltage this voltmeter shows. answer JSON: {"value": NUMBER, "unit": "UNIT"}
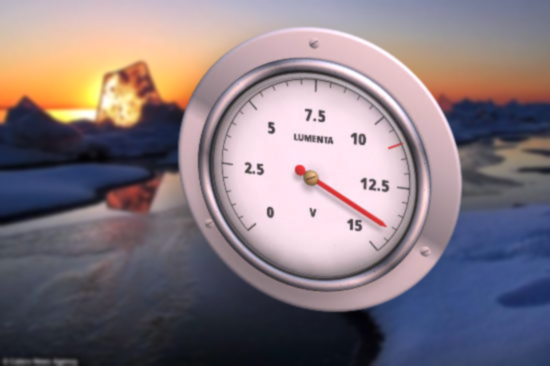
{"value": 14, "unit": "V"}
